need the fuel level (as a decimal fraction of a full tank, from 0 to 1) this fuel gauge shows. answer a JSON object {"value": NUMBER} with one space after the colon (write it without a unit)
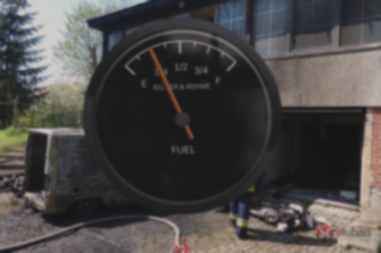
{"value": 0.25}
